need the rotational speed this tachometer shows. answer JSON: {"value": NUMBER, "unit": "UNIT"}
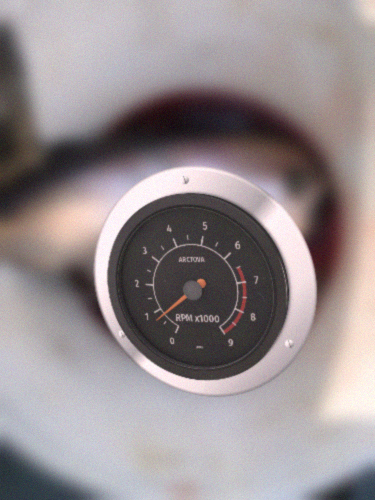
{"value": 750, "unit": "rpm"}
